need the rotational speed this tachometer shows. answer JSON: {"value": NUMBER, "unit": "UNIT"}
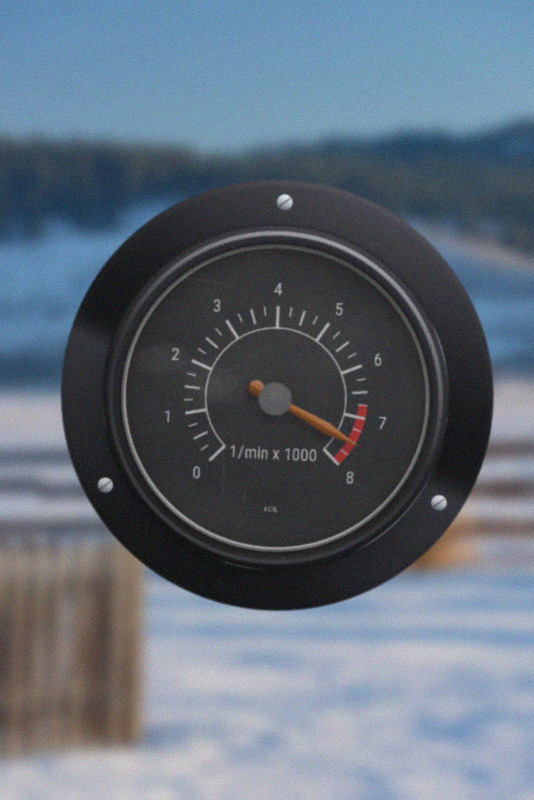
{"value": 7500, "unit": "rpm"}
